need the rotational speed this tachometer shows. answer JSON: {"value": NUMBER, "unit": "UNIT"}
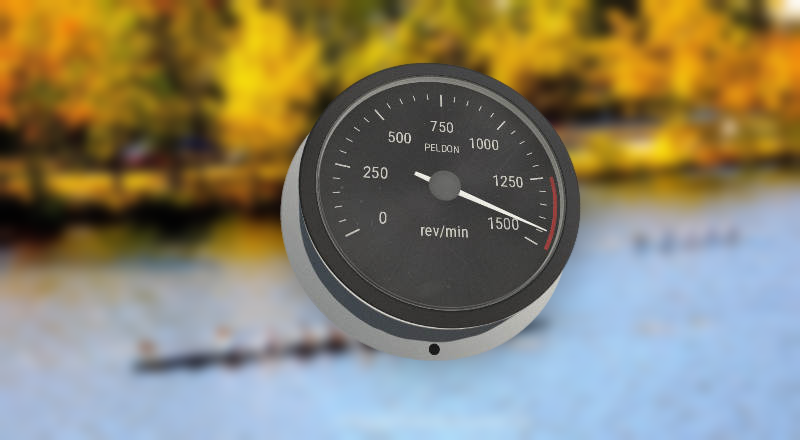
{"value": 1450, "unit": "rpm"}
